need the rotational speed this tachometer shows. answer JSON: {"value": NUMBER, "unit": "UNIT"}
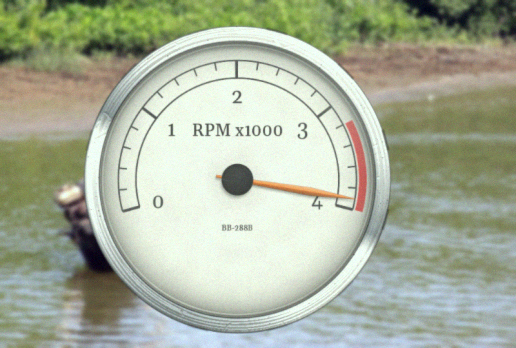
{"value": 3900, "unit": "rpm"}
